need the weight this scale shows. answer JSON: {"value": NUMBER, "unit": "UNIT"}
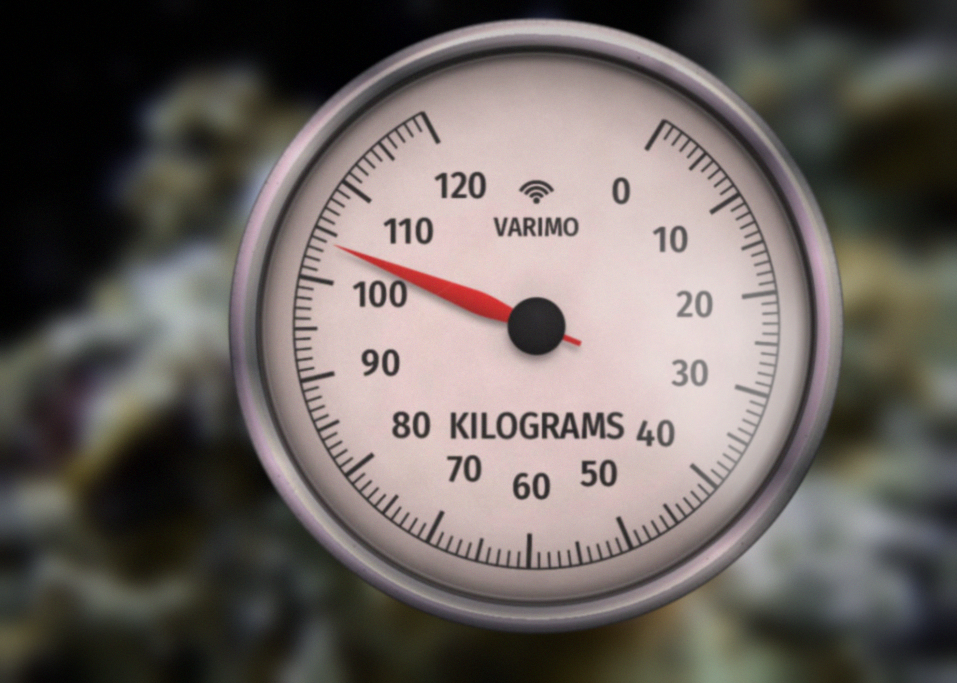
{"value": 104, "unit": "kg"}
